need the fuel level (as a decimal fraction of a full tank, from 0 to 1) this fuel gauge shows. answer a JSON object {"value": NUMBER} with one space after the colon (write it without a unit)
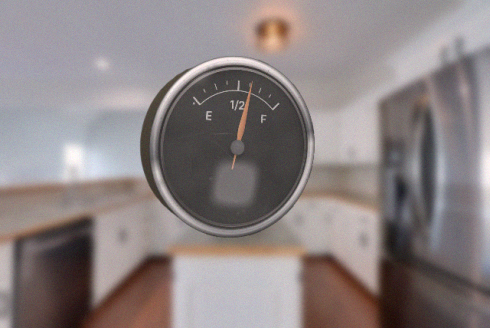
{"value": 0.625}
